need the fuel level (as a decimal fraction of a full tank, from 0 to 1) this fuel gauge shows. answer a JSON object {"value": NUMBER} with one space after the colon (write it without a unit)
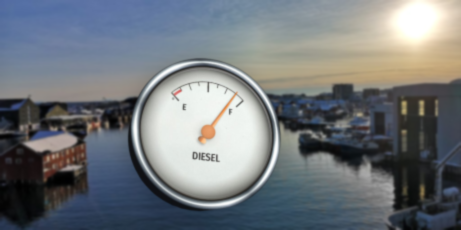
{"value": 0.875}
